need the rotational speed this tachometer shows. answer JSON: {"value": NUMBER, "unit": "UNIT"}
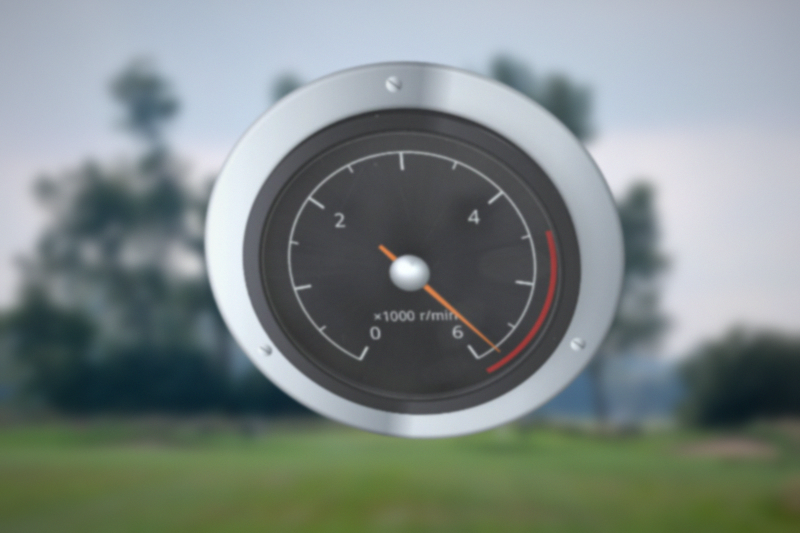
{"value": 5750, "unit": "rpm"}
